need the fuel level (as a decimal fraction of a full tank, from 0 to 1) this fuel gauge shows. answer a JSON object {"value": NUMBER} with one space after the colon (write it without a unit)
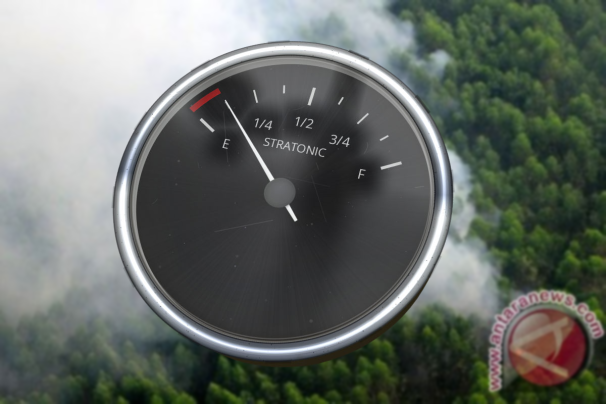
{"value": 0.125}
